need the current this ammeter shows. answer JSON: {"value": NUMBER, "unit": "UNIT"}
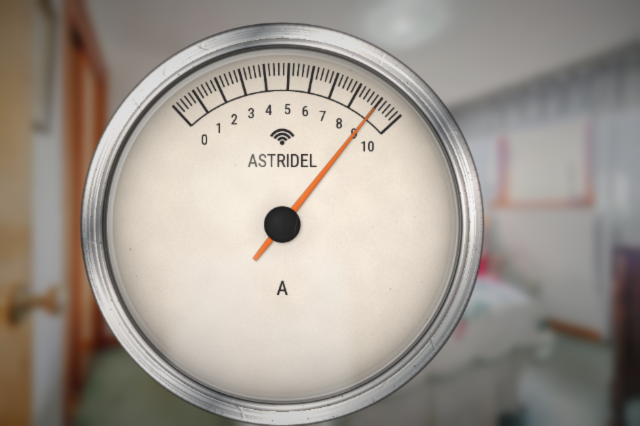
{"value": 9, "unit": "A"}
